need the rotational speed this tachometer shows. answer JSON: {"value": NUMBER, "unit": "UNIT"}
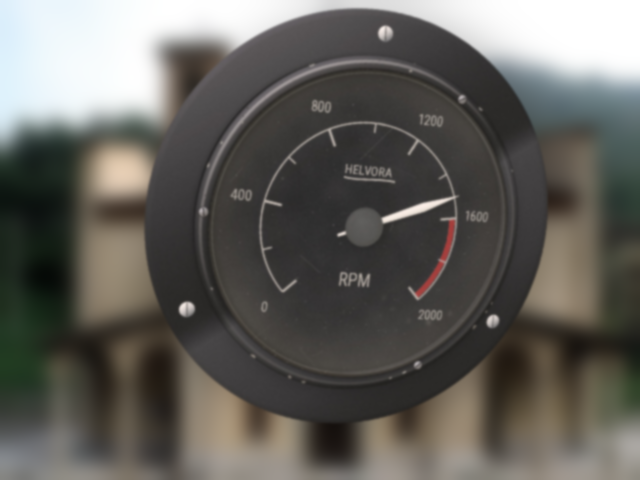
{"value": 1500, "unit": "rpm"}
